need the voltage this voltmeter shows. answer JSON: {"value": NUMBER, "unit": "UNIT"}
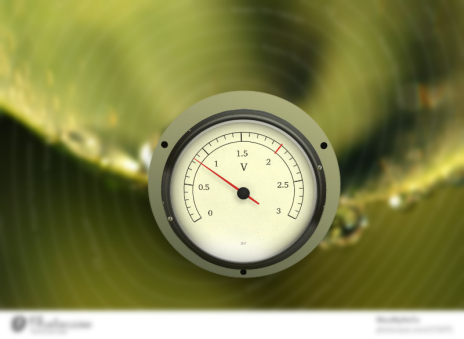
{"value": 0.85, "unit": "V"}
